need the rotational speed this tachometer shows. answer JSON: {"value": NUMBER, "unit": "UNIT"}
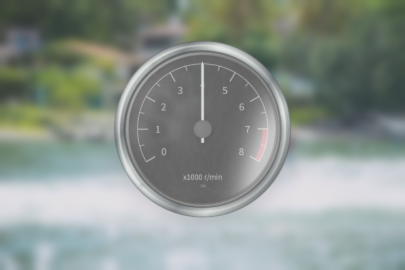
{"value": 4000, "unit": "rpm"}
